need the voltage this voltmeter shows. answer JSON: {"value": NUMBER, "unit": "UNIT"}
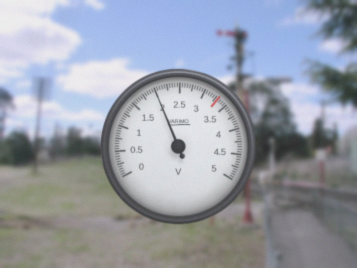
{"value": 2, "unit": "V"}
